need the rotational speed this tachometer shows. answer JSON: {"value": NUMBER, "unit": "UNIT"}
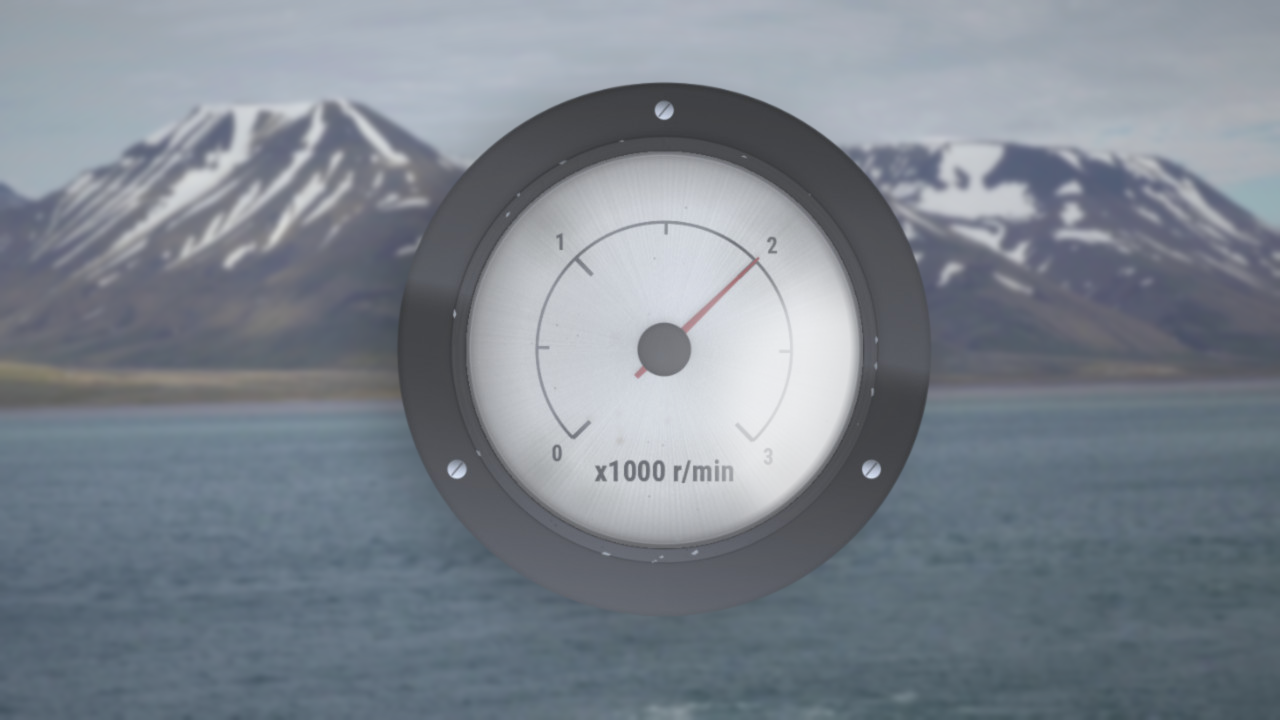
{"value": 2000, "unit": "rpm"}
